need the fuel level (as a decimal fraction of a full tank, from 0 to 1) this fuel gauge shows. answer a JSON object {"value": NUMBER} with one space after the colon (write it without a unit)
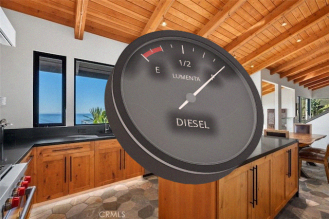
{"value": 1}
